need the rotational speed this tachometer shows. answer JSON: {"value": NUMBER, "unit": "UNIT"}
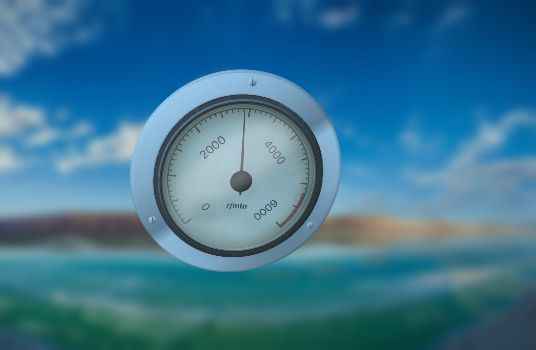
{"value": 2900, "unit": "rpm"}
